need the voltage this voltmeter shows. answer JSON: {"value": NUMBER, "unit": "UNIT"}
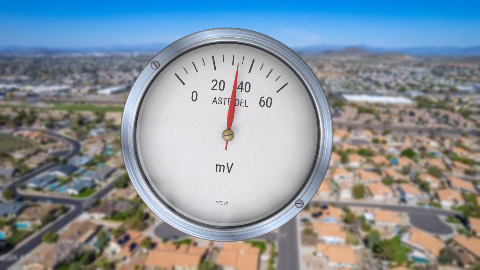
{"value": 32.5, "unit": "mV"}
